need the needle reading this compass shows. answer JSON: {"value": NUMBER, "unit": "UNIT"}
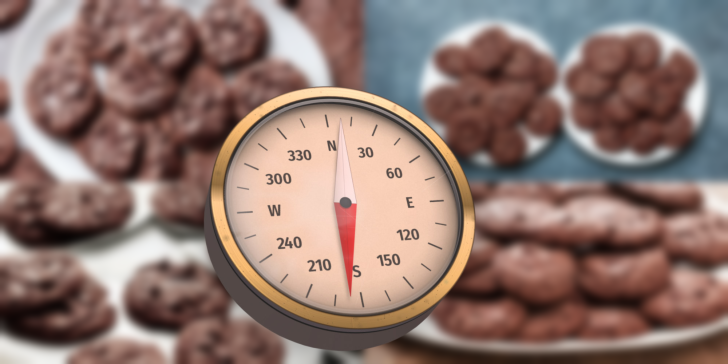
{"value": 187.5, "unit": "°"}
